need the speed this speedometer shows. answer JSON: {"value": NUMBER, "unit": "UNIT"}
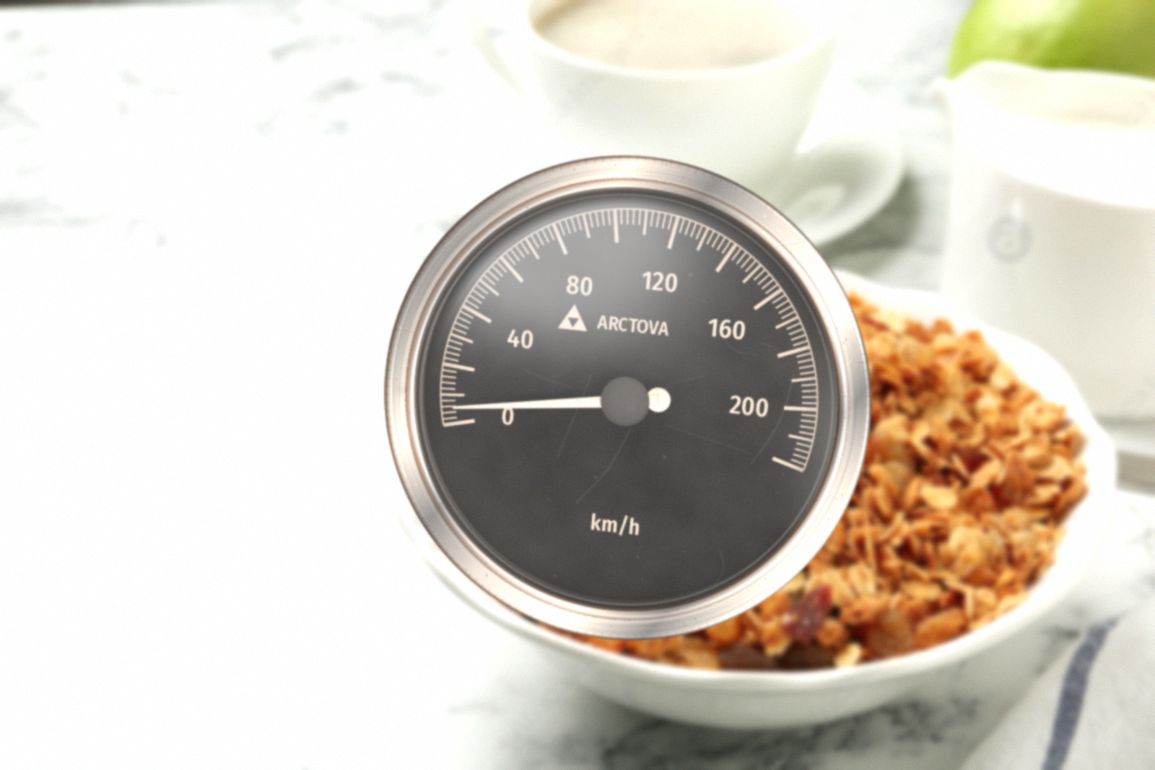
{"value": 6, "unit": "km/h"}
